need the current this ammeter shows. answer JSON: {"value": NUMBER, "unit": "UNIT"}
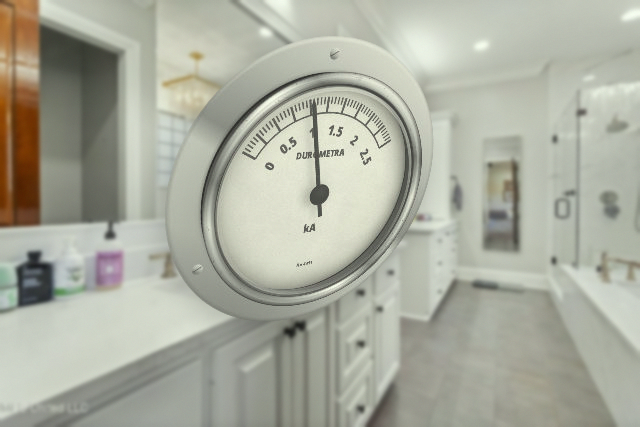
{"value": 1, "unit": "kA"}
